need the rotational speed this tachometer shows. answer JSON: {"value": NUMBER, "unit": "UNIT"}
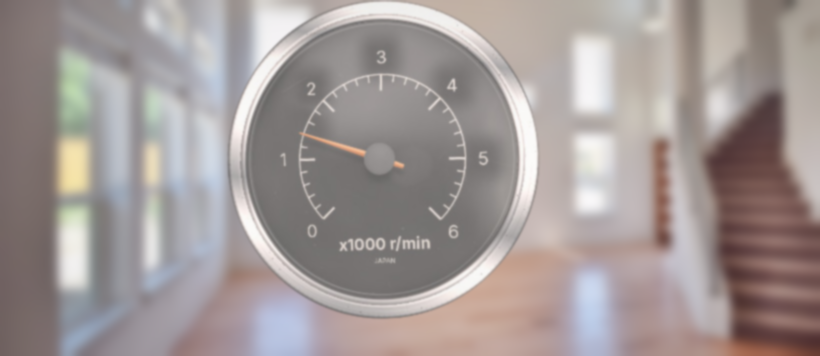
{"value": 1400, "unit": "rpm"}
